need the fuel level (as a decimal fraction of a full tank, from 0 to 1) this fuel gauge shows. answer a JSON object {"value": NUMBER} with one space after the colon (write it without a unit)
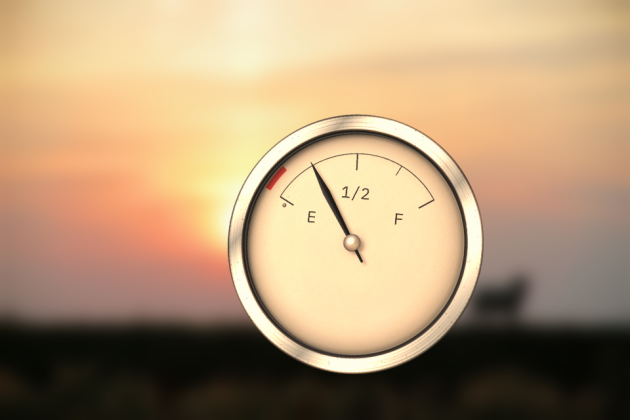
{"value": 0.25}
